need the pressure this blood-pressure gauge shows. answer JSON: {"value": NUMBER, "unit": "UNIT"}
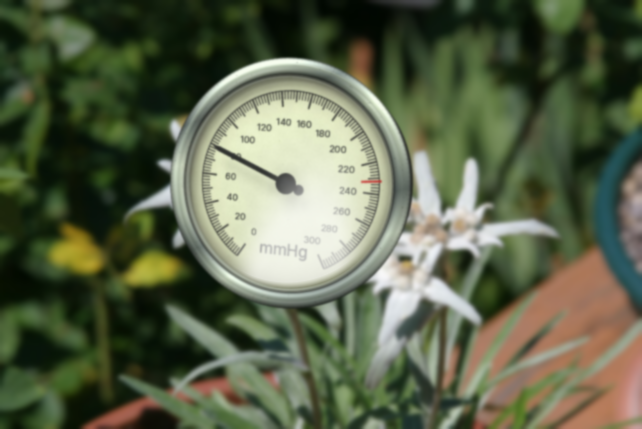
{"value": 80, "unit": "mmHg"}
